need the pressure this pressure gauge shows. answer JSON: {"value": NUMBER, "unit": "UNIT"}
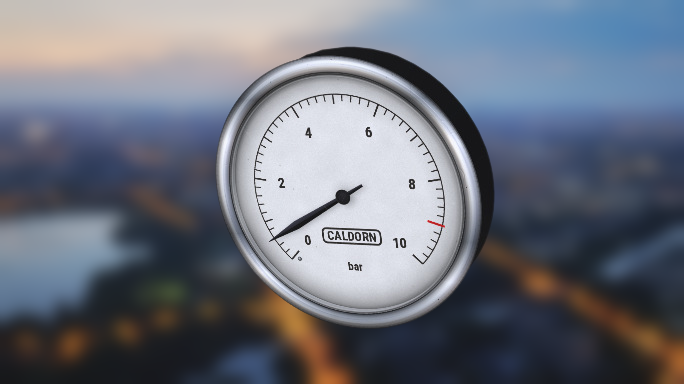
{"value": 0.6, "unit": "bar"}
